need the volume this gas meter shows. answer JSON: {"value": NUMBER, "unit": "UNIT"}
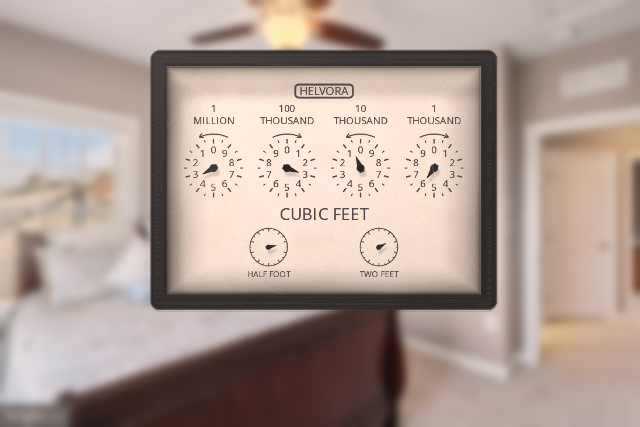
{"value": 330600, "unit": "ft³"}
